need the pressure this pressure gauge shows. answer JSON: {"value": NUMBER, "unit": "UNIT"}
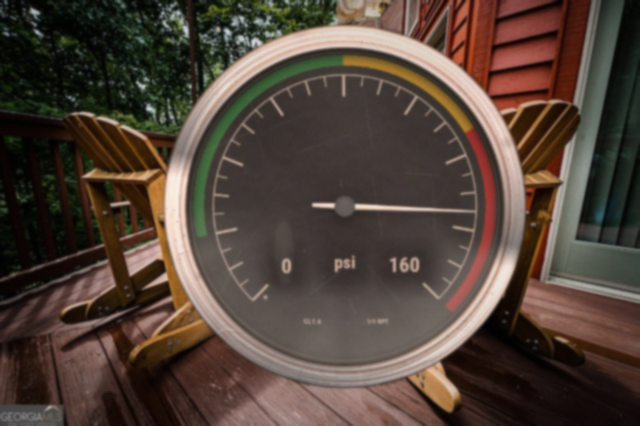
{"value": 135, "unit": "psi"}
